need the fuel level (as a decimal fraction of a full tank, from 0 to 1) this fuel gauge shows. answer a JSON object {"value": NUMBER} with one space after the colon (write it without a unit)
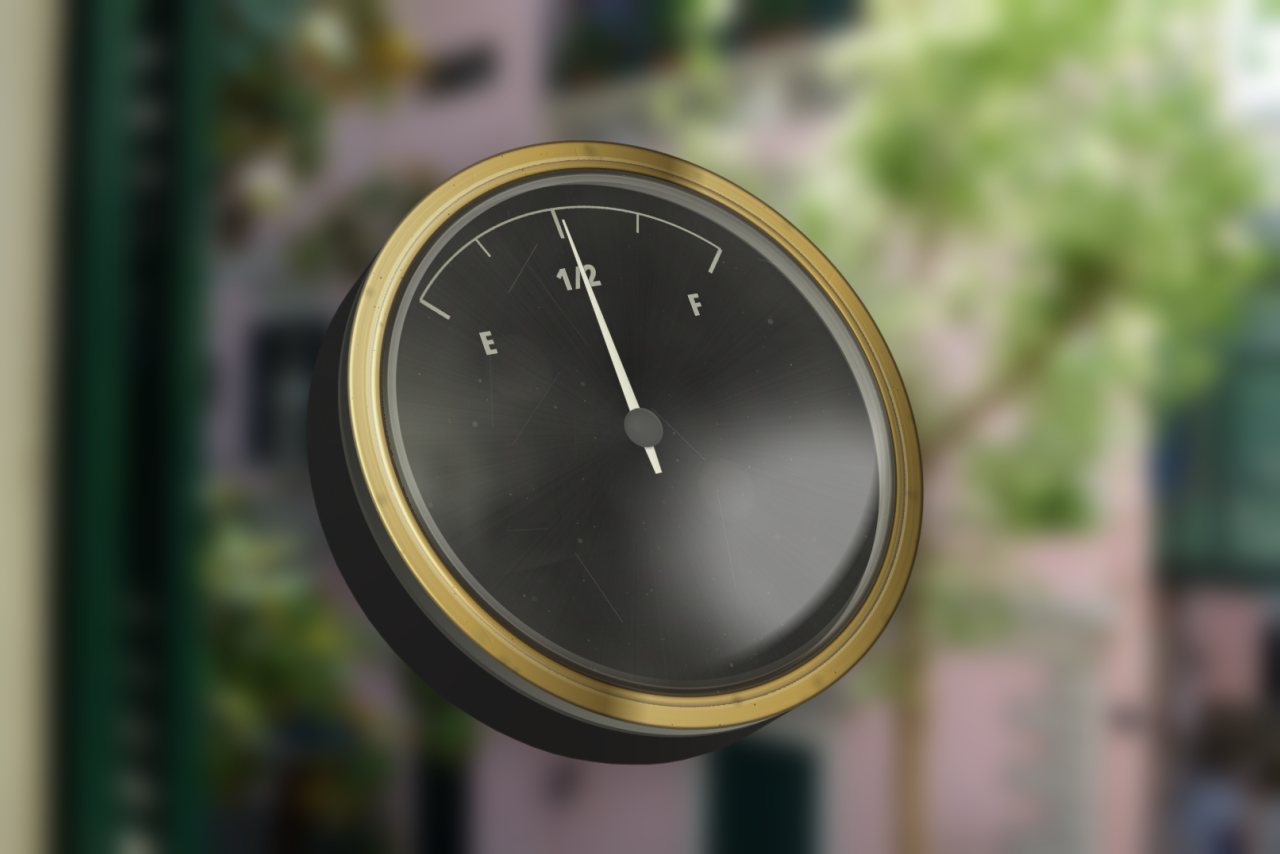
{"value": 0.5}
